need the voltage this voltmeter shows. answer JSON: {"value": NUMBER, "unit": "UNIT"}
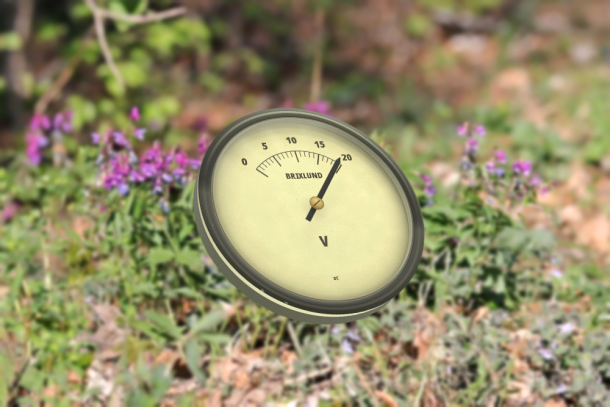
{"value": 19, "unit": "V"}
